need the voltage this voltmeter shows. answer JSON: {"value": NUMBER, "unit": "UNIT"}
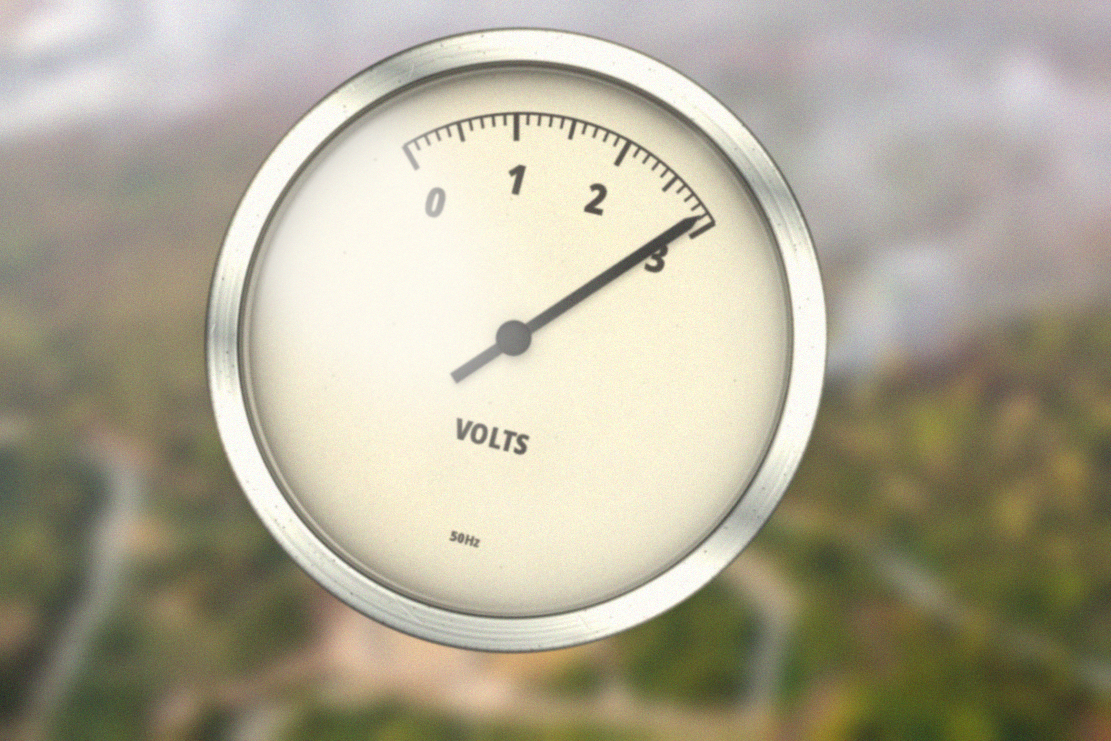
{"value": 2.9, "unit": "V"}
